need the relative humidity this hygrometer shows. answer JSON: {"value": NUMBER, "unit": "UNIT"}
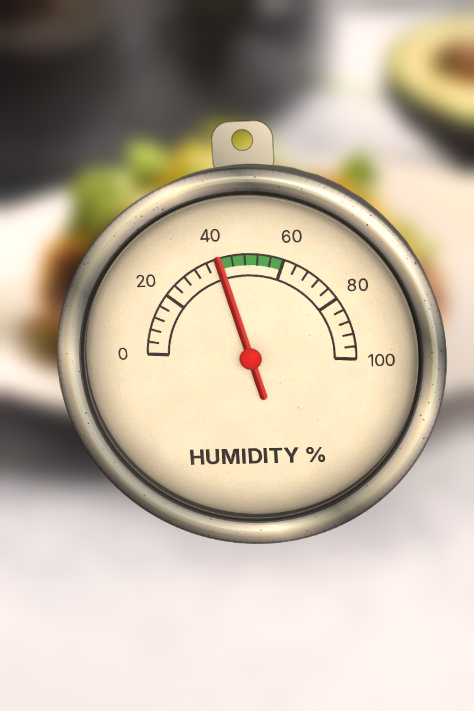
{"value": 40, "unit": "%"}
